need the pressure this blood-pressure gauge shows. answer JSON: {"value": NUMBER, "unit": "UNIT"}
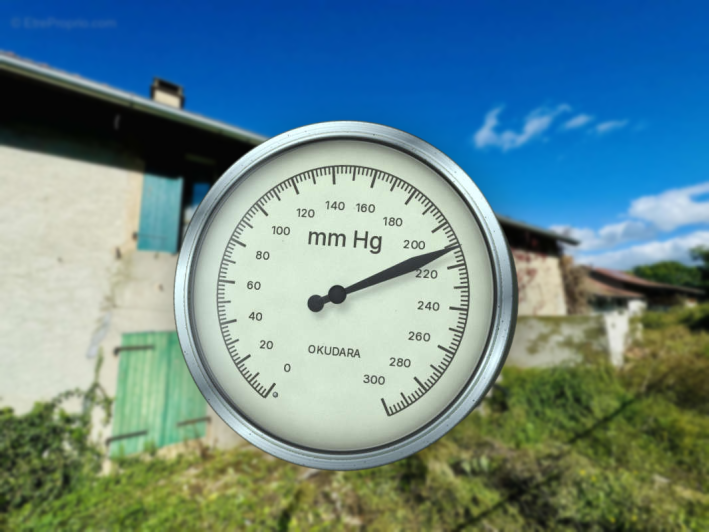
{"value": 212, "unit": "mmHg"}
